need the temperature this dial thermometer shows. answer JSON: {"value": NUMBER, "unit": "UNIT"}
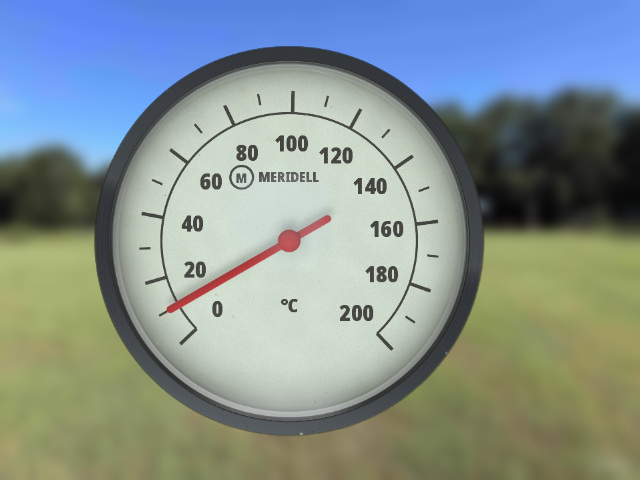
{"value": 10, "unit": "°C"}
